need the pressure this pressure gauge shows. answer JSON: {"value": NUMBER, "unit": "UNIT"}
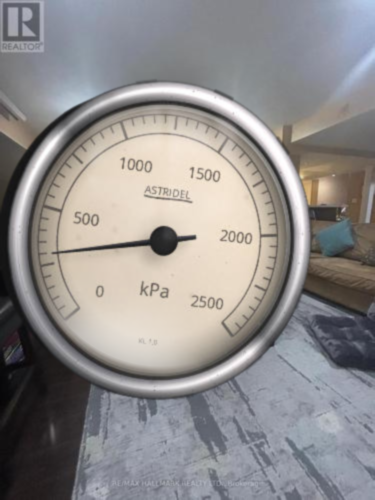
{"value": 300, "unit": "kPa"}
